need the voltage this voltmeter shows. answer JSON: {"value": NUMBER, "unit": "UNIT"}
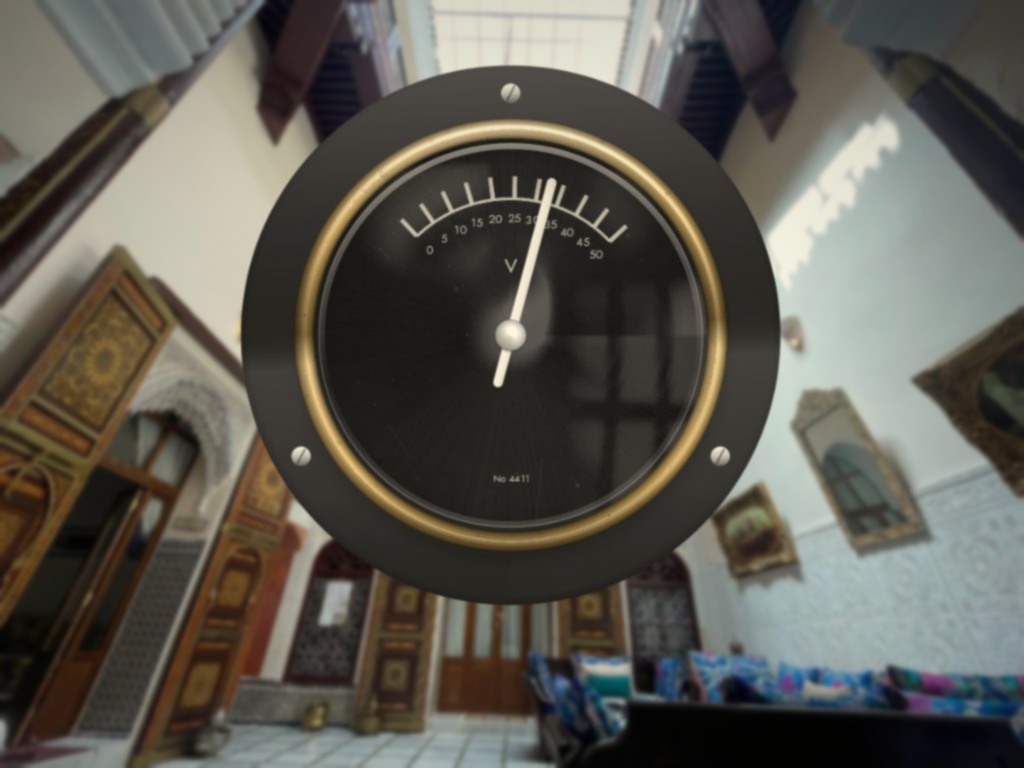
{"value": 32.5, "unit": "V"}
